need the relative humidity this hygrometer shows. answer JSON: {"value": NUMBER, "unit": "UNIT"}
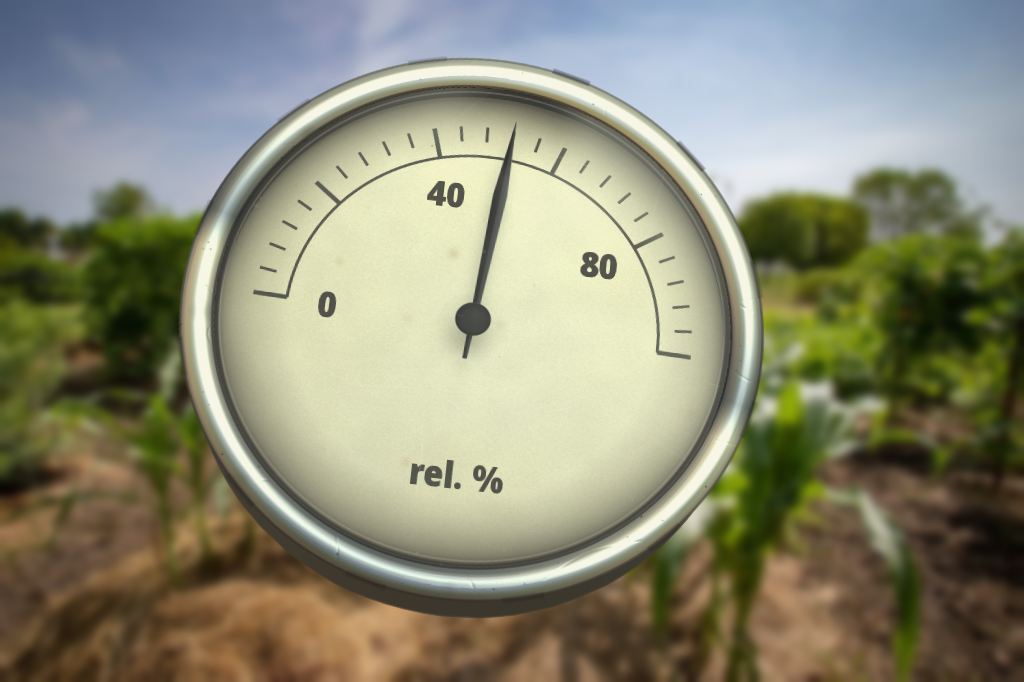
{"value": 52, "unit": "%"}
